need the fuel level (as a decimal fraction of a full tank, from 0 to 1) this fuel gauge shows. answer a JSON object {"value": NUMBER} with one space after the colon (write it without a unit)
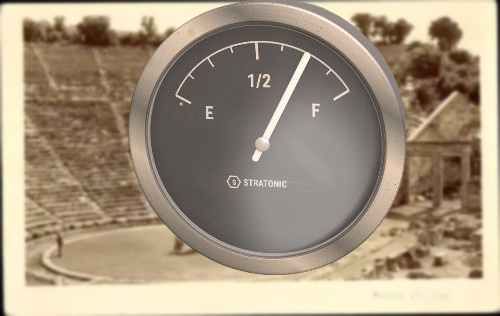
{"value": 0.75}
